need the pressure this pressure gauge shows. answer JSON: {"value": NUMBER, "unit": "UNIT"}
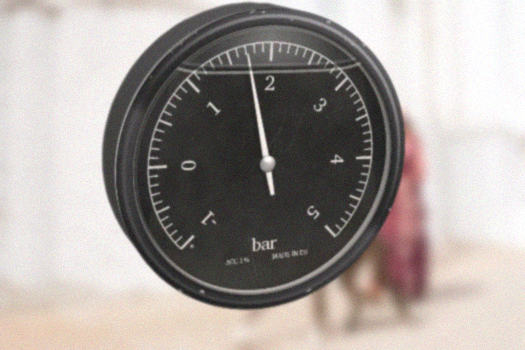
{"value": 1.7, "unit": "bar"}
